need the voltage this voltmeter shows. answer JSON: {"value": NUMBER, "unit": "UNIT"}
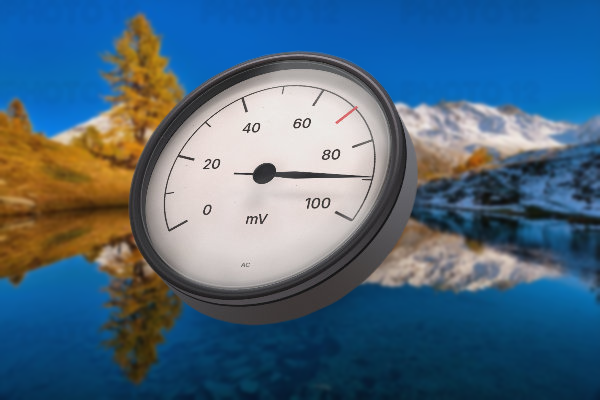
{"value": 90, "unit": "mV"}
